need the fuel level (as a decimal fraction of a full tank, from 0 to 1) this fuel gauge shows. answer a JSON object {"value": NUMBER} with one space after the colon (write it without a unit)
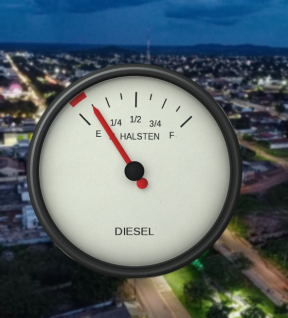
{"value": 0.125}
